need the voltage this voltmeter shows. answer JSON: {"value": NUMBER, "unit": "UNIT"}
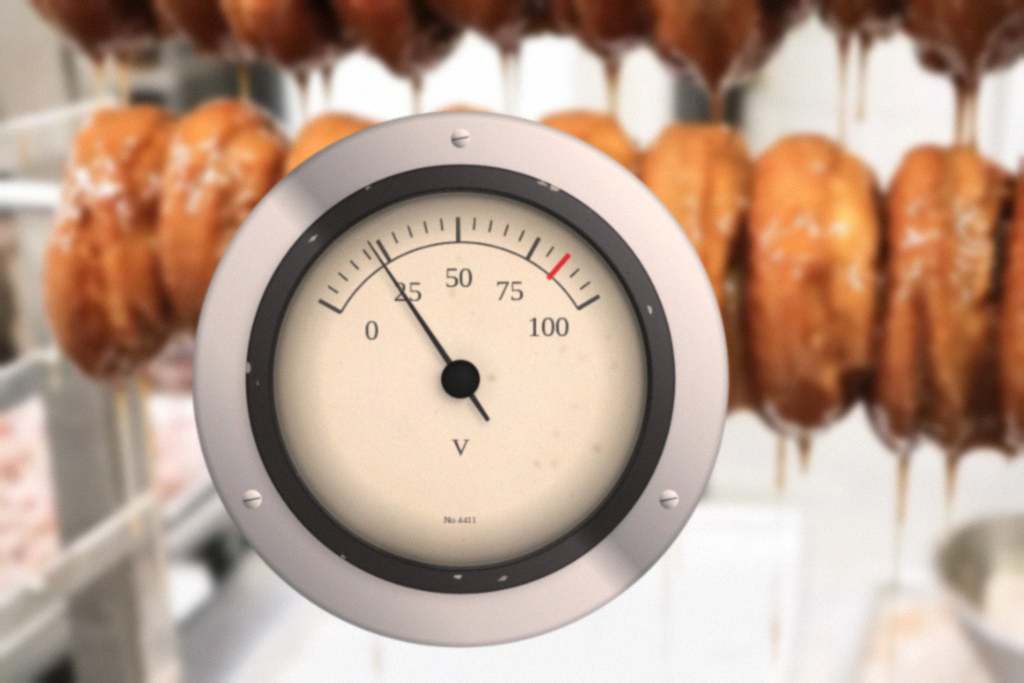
{"value": 22.5, "unit": "V"}
